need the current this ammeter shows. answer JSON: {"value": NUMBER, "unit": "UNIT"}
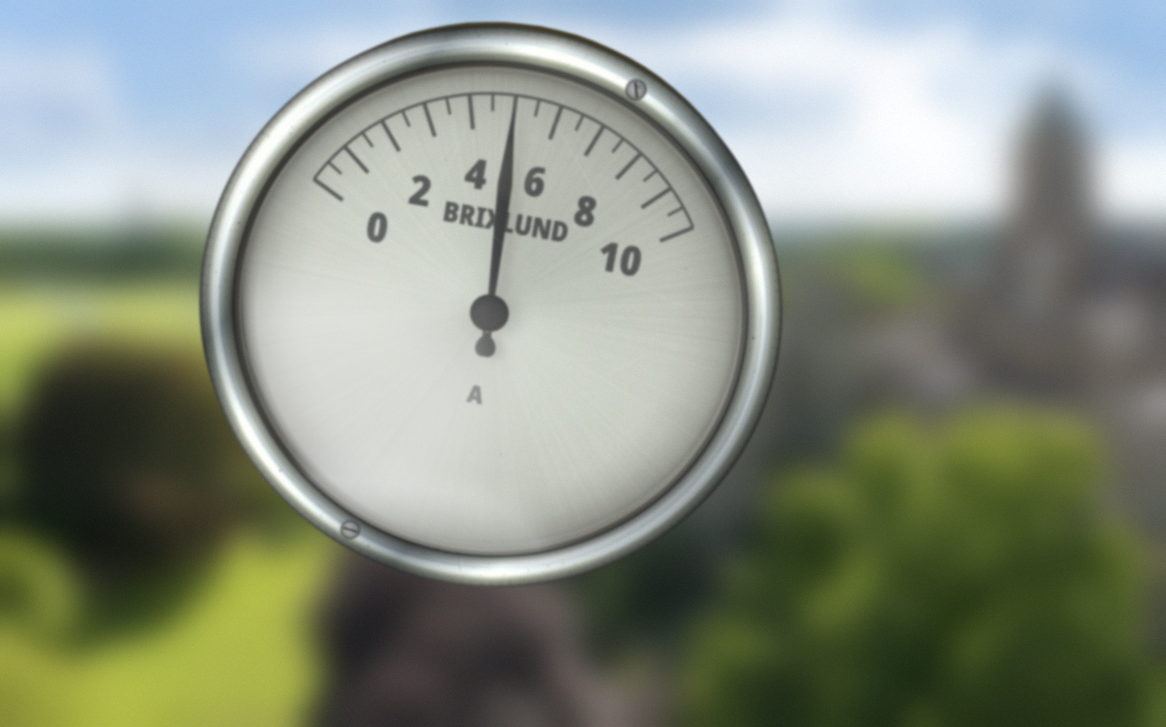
{"value": 5, "unit": "A"}
